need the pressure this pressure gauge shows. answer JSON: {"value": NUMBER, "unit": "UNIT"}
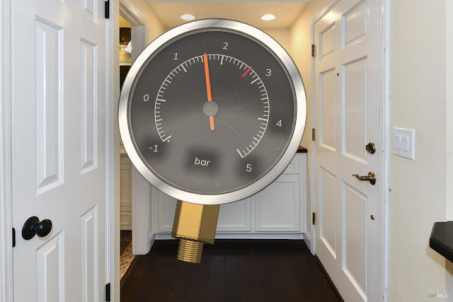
{"value": 1.6, "unit": "bar"}
